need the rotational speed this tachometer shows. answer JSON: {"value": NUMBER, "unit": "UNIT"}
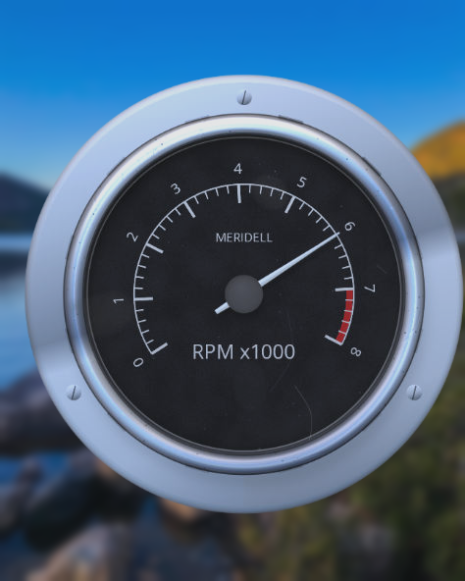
{"value": 6000, "unit": "rpm"}
